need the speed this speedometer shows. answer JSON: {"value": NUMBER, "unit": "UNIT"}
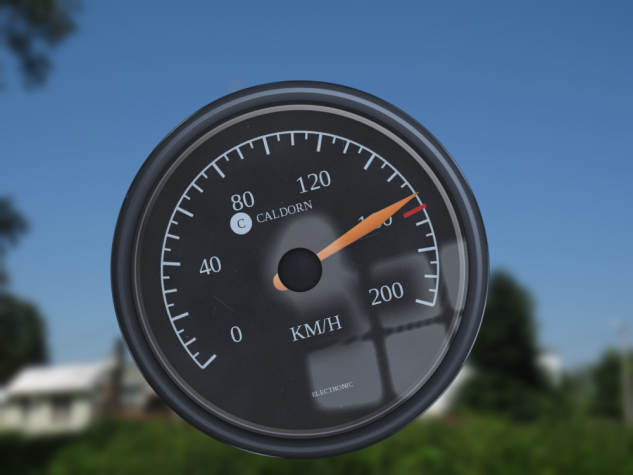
{"value": 160, "unit": "km/h"}
